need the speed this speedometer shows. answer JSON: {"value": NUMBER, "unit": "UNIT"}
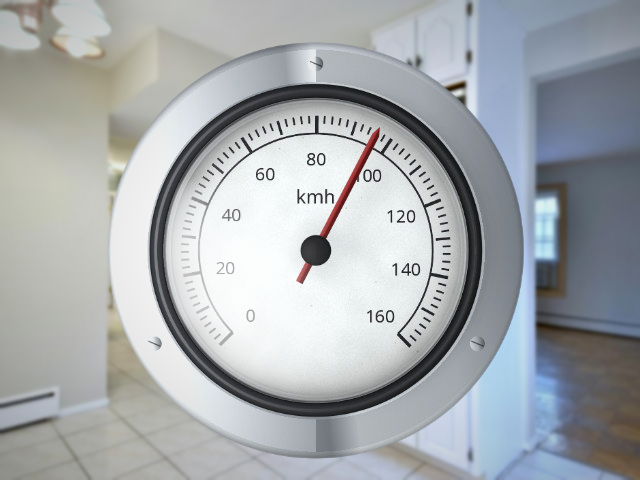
{"value": 96, "unit": "km/h"}
